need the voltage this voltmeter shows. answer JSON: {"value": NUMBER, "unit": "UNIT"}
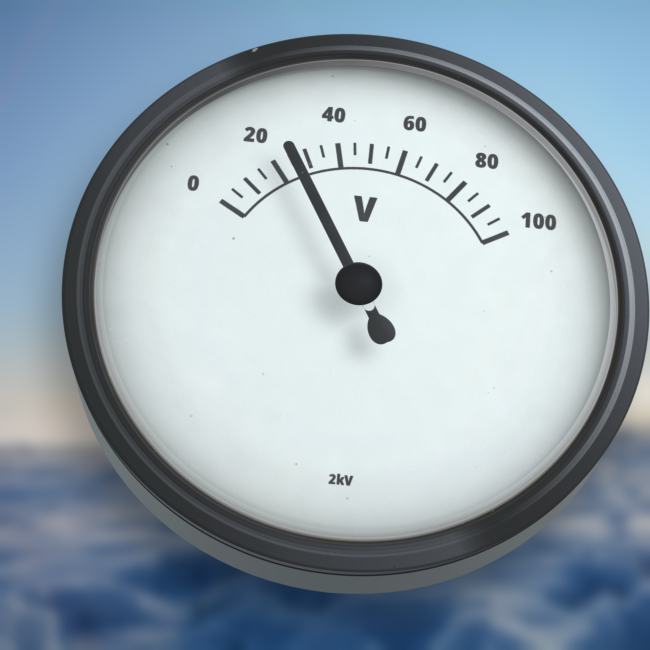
{"value": 25, "unit": "V"}
